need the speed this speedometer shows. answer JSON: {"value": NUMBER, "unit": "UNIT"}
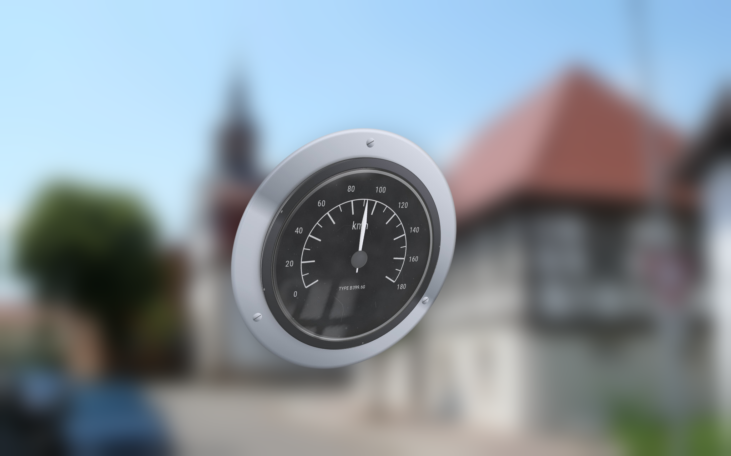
{"value": 90, "unit": "km/h"}
